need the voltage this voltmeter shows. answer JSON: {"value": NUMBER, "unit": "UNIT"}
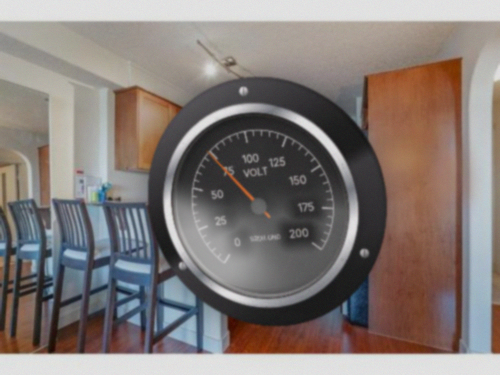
{"value": 75, "unit": "V"}
